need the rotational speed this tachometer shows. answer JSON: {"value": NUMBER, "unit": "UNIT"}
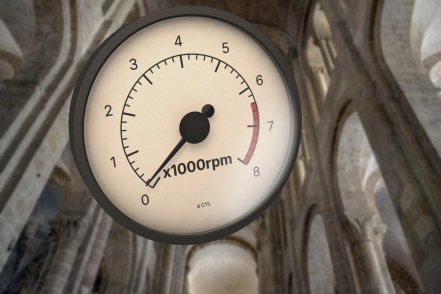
{"value": 200, "unit": "rpm"}
